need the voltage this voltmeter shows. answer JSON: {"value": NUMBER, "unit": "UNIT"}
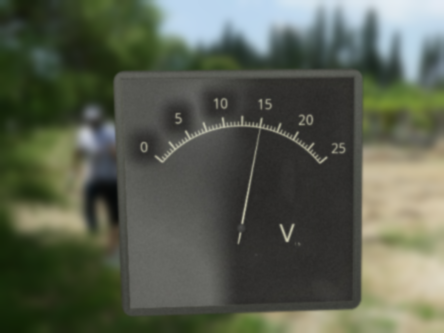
{"value": 15, "unit": "V"}
